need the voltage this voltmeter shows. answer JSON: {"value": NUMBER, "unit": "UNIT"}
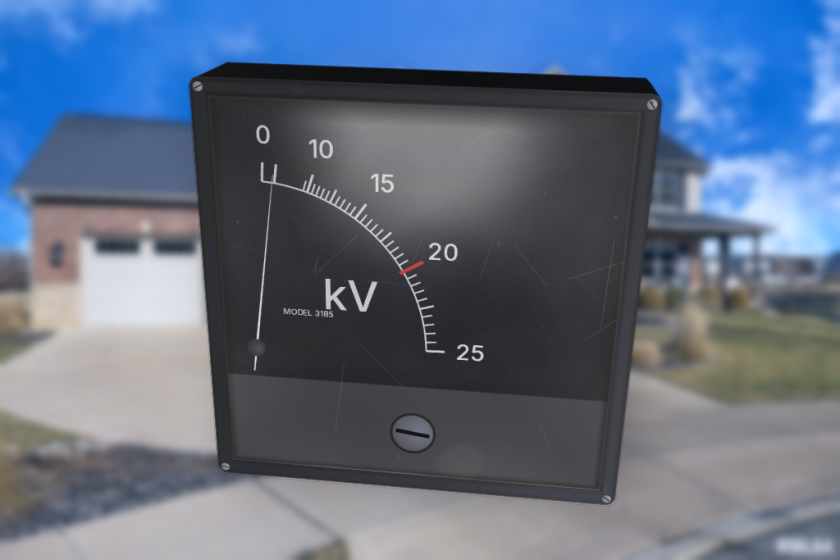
{"value": 5, "unit": "kV"}
